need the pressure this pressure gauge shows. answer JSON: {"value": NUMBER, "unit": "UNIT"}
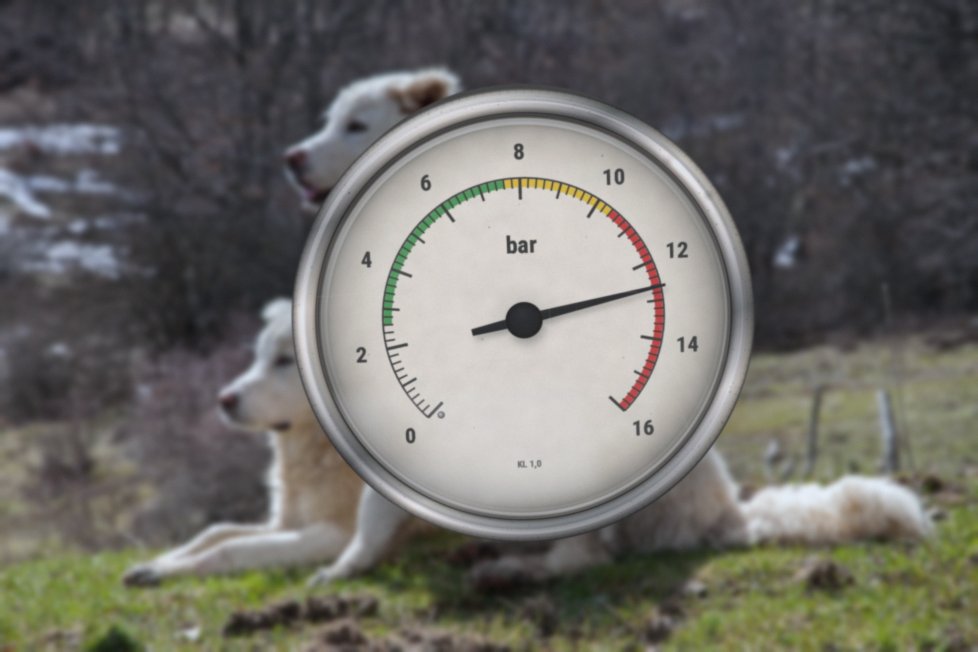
{"value": 12.6, "unit": "bar"}
